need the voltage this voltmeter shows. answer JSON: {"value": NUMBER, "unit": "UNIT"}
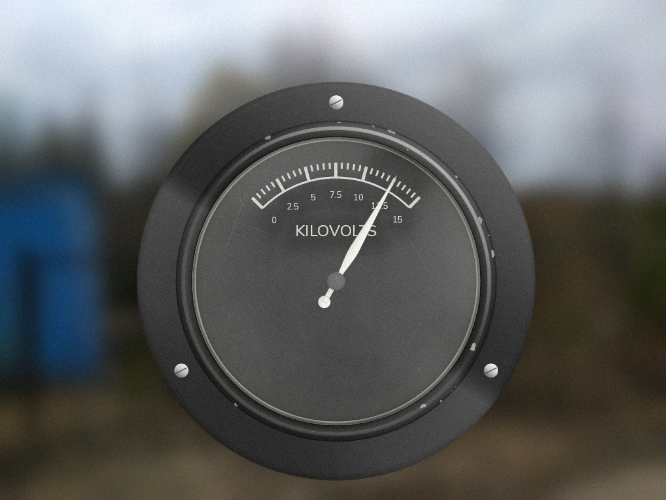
{"value": 12.5, "unit": "kV"}
